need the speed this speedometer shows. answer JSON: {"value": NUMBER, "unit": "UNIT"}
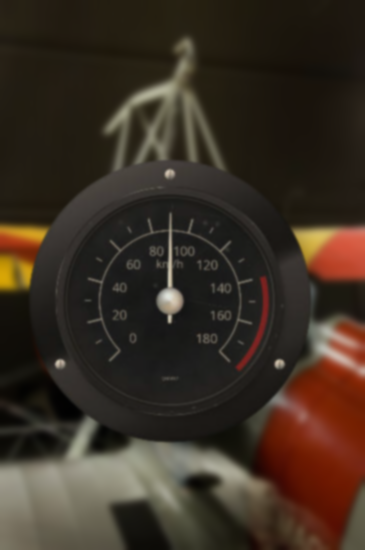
{"value": 90, "unit": "km/h"}
